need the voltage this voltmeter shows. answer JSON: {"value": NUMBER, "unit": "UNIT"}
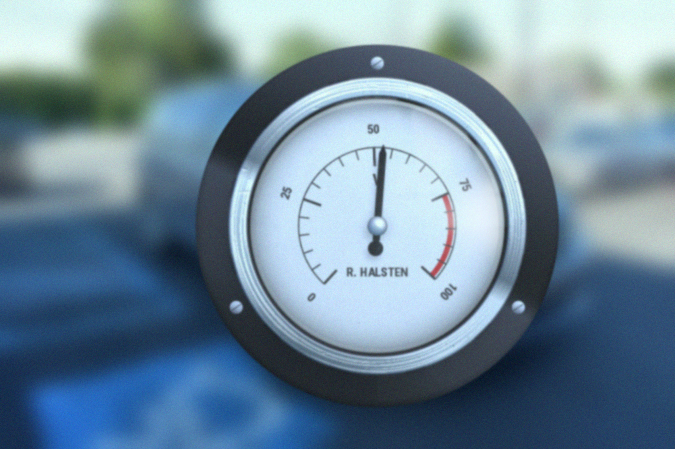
{"value": 52.5, "unit": "V"}
